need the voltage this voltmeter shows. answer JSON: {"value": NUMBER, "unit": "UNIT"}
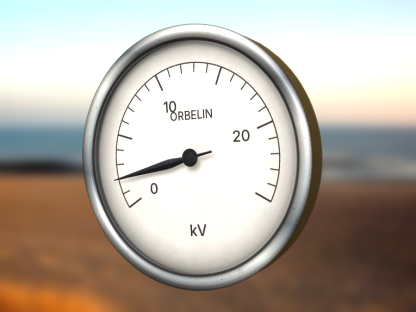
{"value": 2, "unit": "kV"}
